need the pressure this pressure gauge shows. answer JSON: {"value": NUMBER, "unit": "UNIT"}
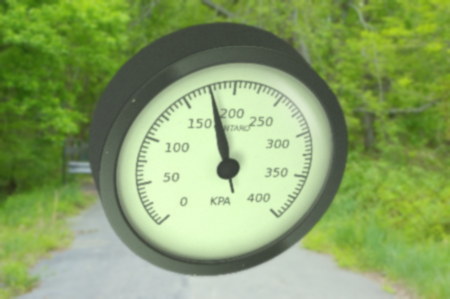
{"value": 175, "unit": "kPa"}
